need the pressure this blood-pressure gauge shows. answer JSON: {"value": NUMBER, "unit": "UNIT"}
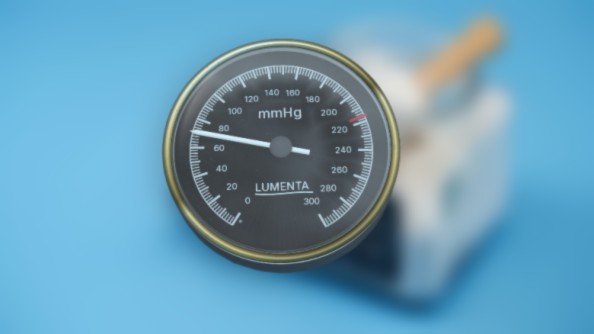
{"value": 70, "unit": "mmHg"}
